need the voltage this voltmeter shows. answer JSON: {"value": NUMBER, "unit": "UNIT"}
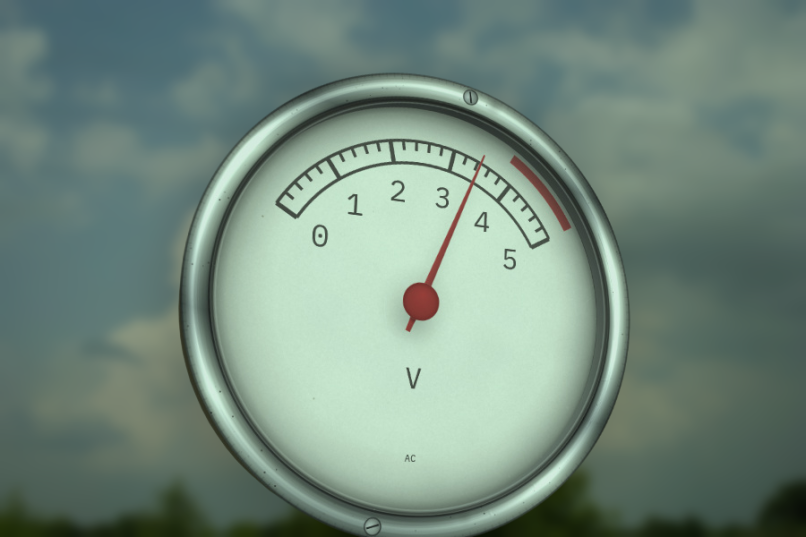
{"value": 3.4, "unit": "V"}
